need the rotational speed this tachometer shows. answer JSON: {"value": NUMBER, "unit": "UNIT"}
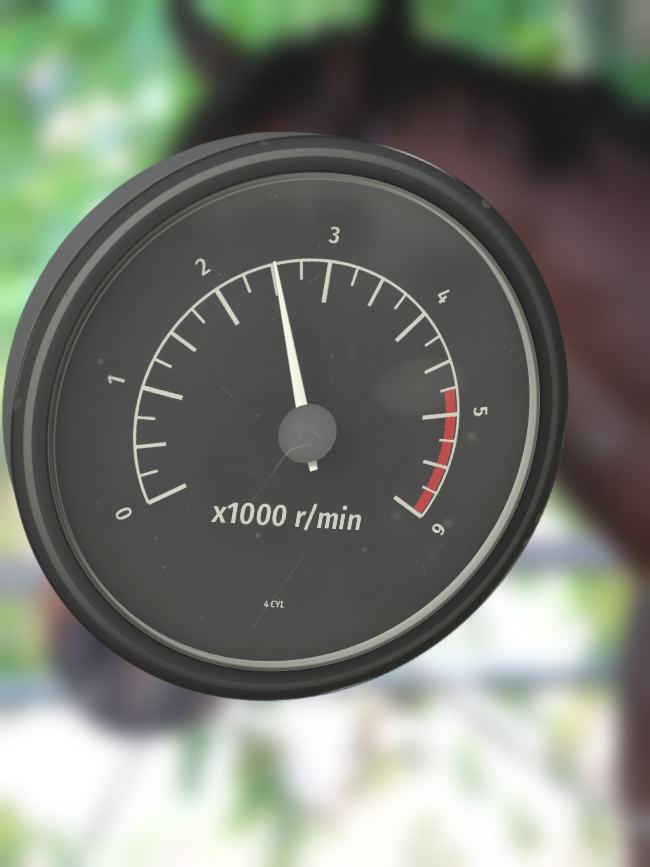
{"value": 2500, "unit": "rpm"}
